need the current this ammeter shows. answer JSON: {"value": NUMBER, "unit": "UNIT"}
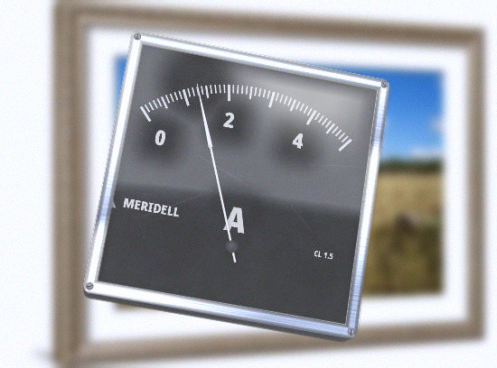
{"value": 1.3, "unit": "A"}
